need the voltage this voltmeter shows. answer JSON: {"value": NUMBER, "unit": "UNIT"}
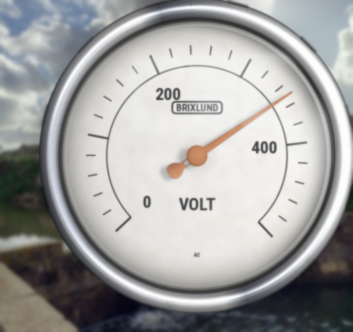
{"value": 350, "unit": "V"}
